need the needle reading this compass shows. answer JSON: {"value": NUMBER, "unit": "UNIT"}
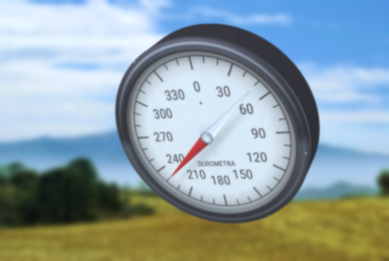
{"value": 230, "unit": "°"}
